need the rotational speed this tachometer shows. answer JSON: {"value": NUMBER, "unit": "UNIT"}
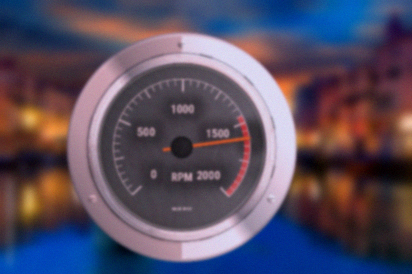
{"value": 1600, "unit": "rpm"}
